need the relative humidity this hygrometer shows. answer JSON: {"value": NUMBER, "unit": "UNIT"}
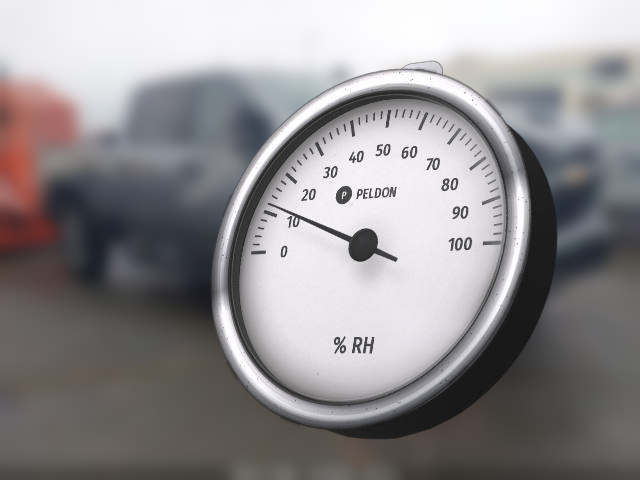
{"value": 12, "unit": "%"}
